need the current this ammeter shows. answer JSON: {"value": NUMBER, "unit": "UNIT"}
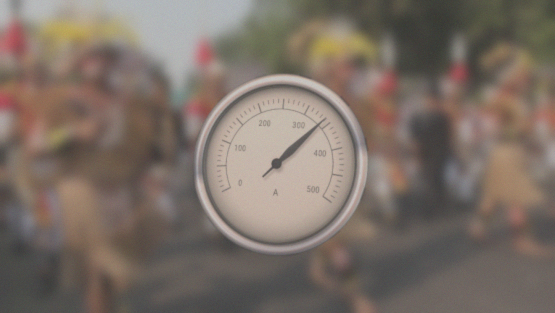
{"value": 340, "unit": "A"}
